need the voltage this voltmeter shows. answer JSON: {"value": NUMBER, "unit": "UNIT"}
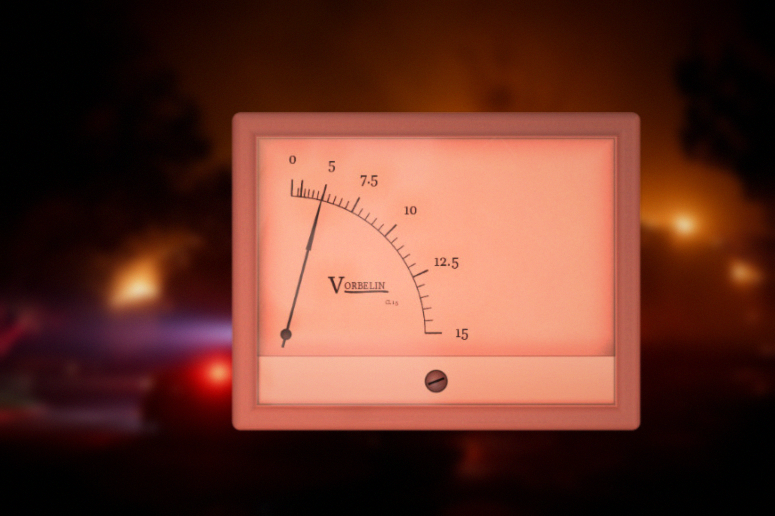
{"value": 5, "unit": "V"}
